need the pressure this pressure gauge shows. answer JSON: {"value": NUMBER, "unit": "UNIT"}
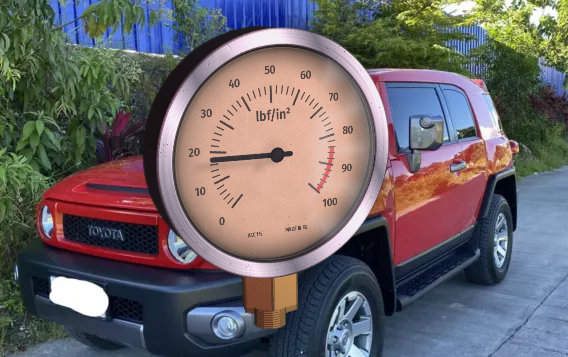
{"value": 18, "unit": "psi"}
